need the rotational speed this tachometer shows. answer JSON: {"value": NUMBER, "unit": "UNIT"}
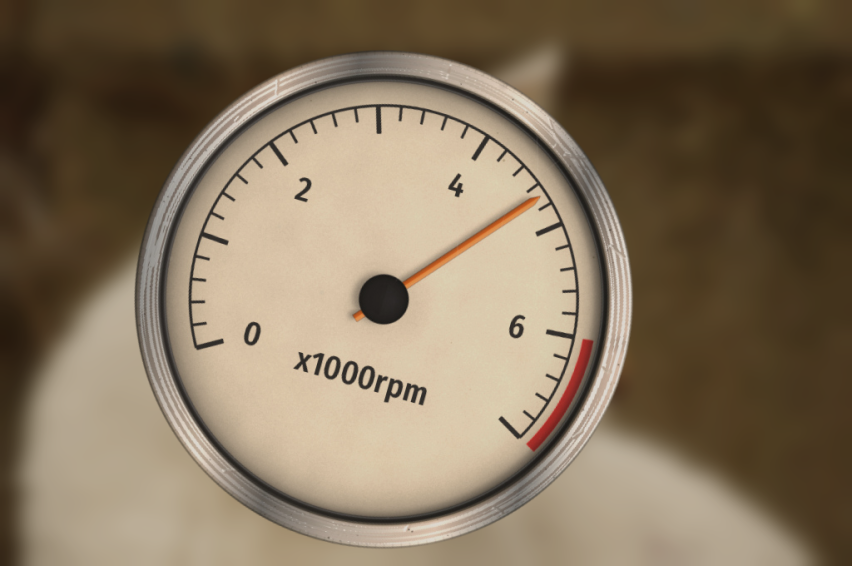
{"value": 4700, "unit": "rpm"}
